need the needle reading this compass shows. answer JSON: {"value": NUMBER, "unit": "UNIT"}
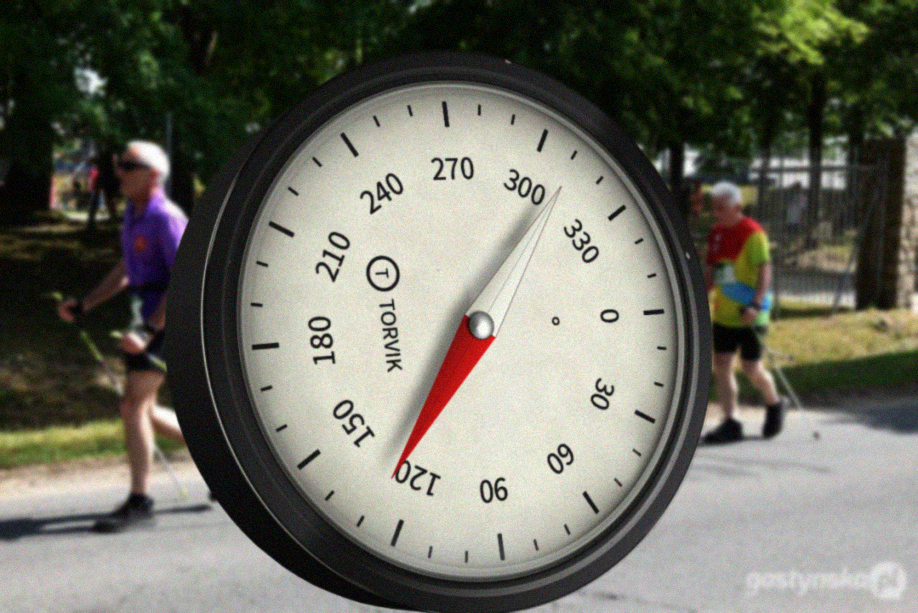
{"value": 130, "unit": "°"}
